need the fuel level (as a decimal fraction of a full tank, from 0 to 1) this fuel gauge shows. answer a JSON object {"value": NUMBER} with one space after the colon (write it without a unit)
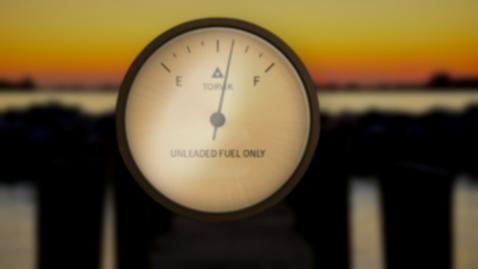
{"value": 0.625}
